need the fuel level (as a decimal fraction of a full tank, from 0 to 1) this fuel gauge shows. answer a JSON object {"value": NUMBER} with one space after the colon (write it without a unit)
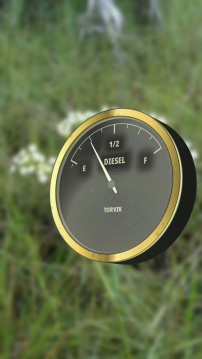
{"value": 0.25}
